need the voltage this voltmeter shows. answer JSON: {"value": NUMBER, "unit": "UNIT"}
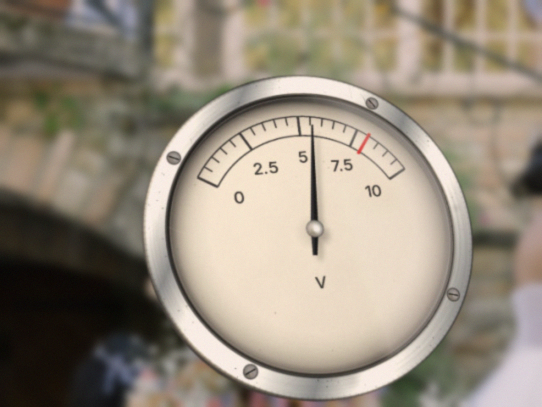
{"value": 5.5, "unit": "V"}
